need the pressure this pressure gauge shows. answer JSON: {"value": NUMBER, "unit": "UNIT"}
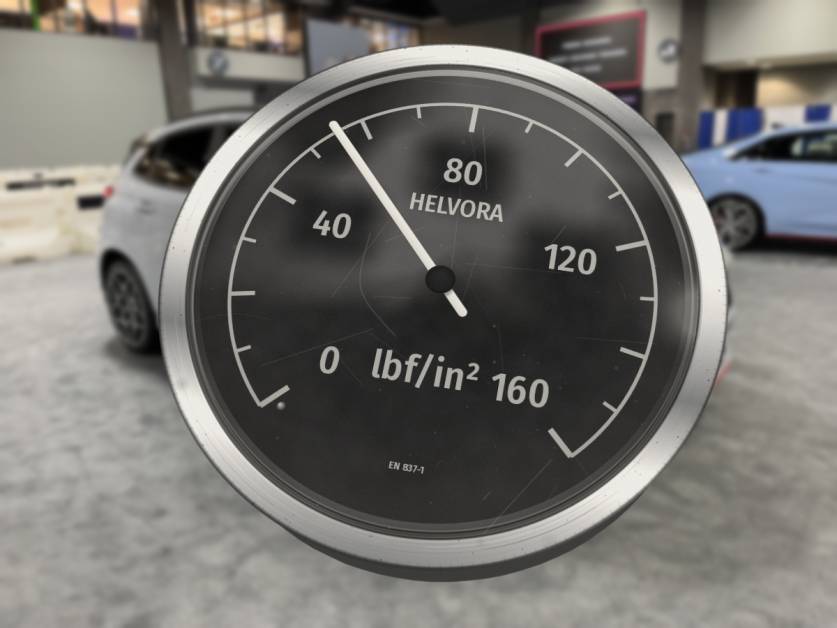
{"value": 55, "unit": "psi"}
